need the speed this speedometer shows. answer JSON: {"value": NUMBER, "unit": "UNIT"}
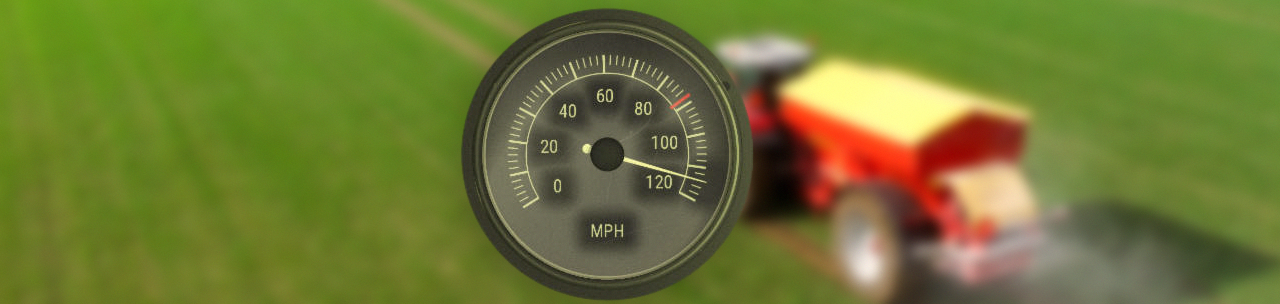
{"value": 114, "unit": "mph"}
